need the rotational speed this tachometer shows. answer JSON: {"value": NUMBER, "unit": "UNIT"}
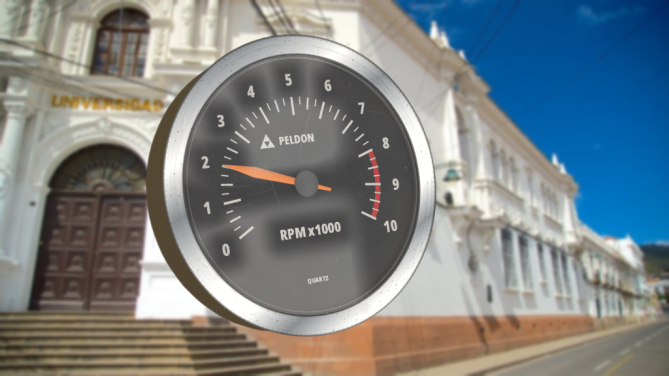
{"value": 2000, "unit": "rpm"}
